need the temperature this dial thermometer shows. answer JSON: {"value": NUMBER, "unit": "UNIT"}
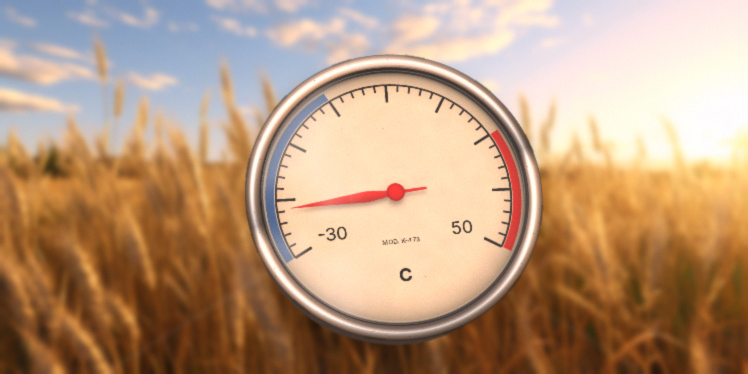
{"value": -22, "unit": "°C"}
